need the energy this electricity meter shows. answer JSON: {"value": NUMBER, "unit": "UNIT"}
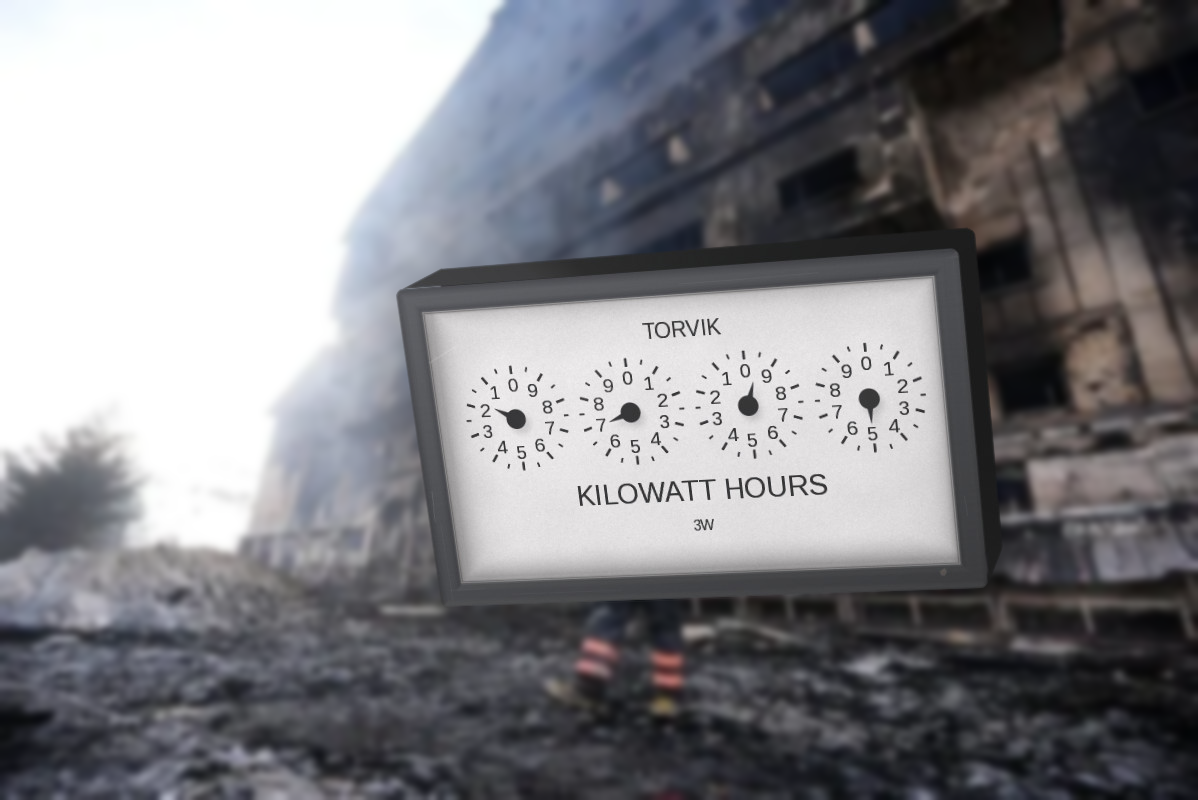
{"value": 1695, "unit": "kWh"}
